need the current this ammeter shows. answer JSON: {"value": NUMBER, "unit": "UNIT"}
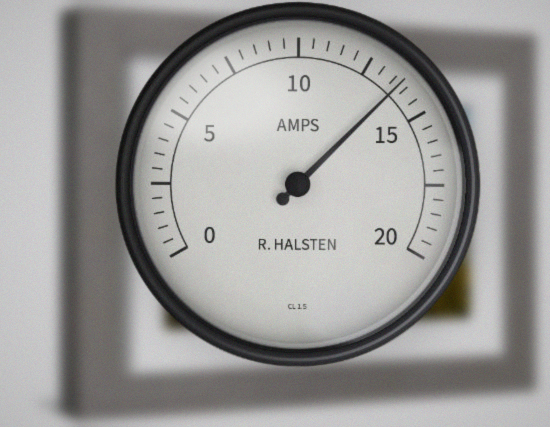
{"value": 13.75, "unit": "A"}
